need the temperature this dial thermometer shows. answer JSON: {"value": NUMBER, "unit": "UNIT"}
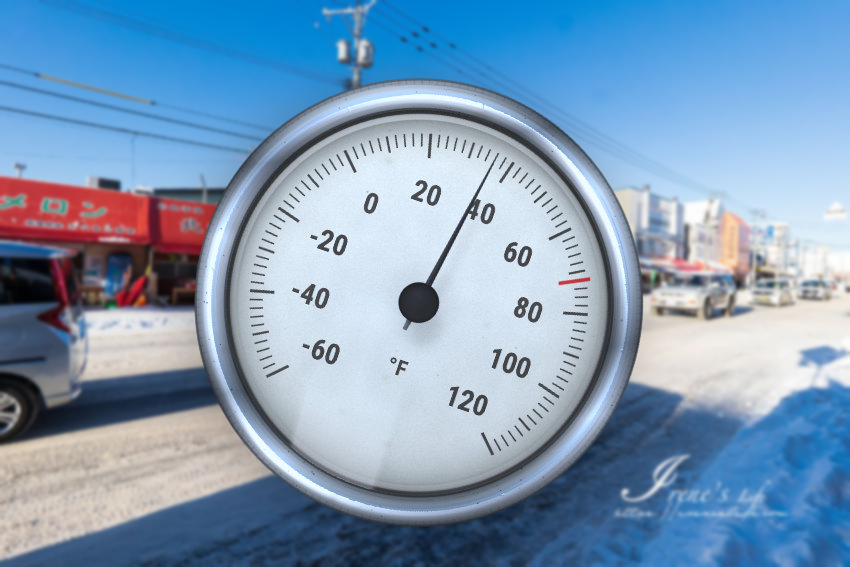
{"value": 36, "unit": "°F"}
